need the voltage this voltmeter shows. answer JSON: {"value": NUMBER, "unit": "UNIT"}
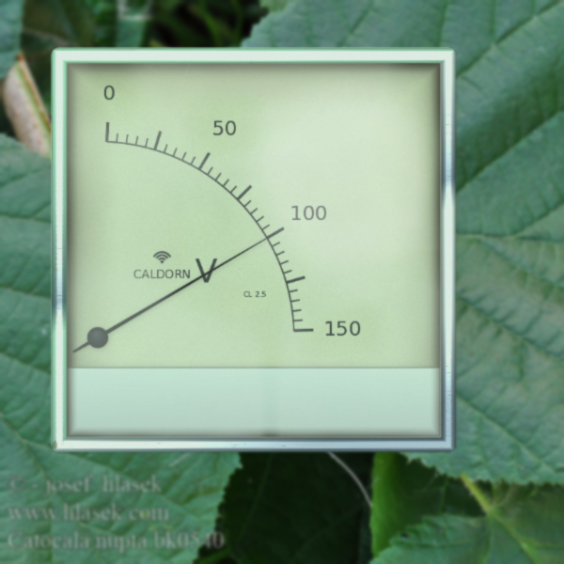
{"value": 100, "unit": "V"}
